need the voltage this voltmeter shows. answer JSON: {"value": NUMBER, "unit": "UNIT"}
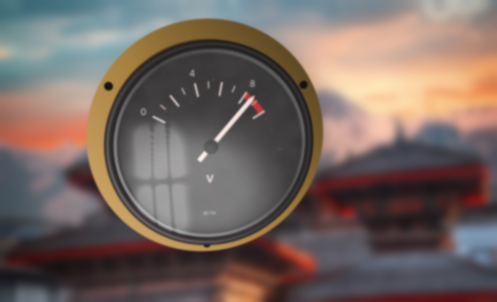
{"value": 8.5, "unit": "V"}
